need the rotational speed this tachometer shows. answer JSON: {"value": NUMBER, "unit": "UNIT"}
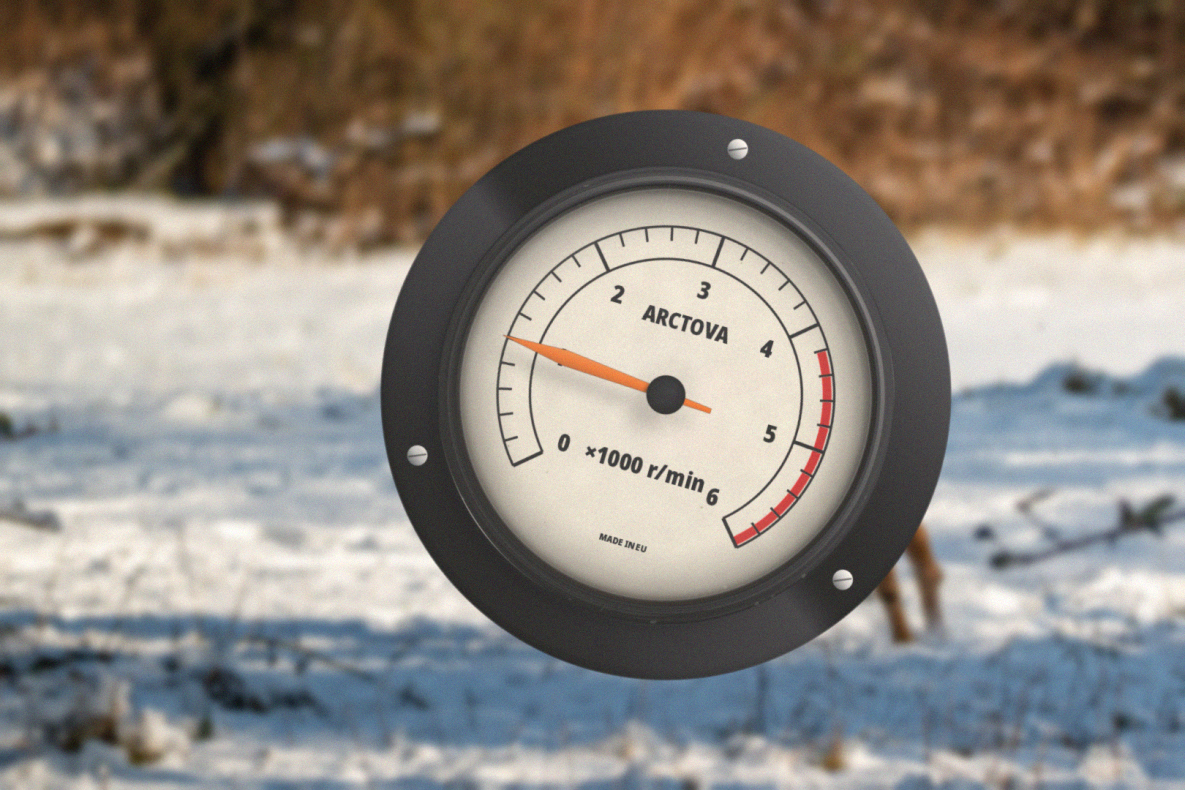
{"value": 1000, "unit": "rpm"}
